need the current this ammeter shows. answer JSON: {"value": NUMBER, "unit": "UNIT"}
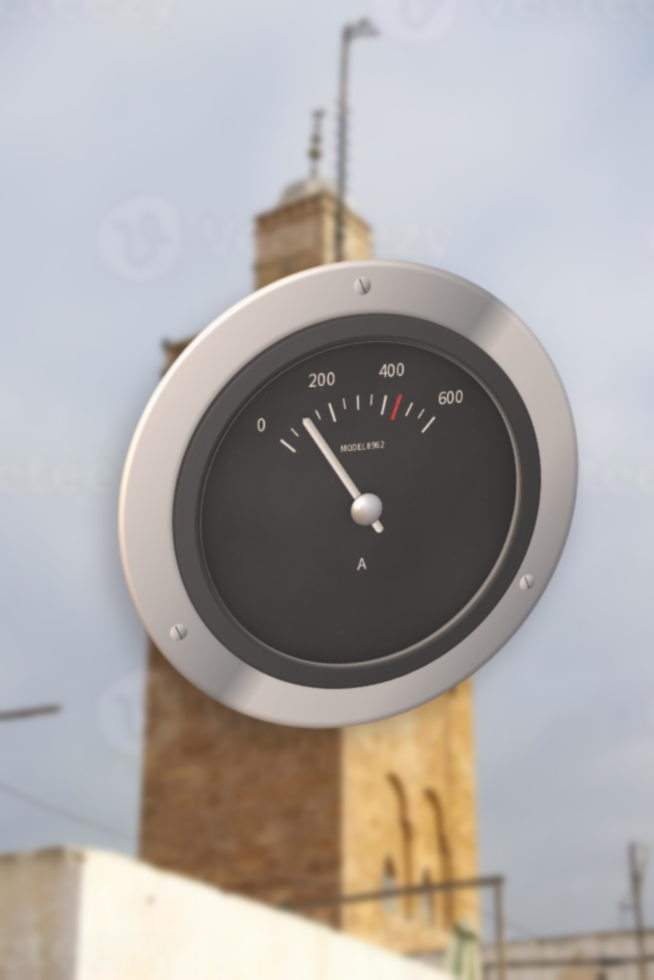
{"value": 100, "unit": "A"}
